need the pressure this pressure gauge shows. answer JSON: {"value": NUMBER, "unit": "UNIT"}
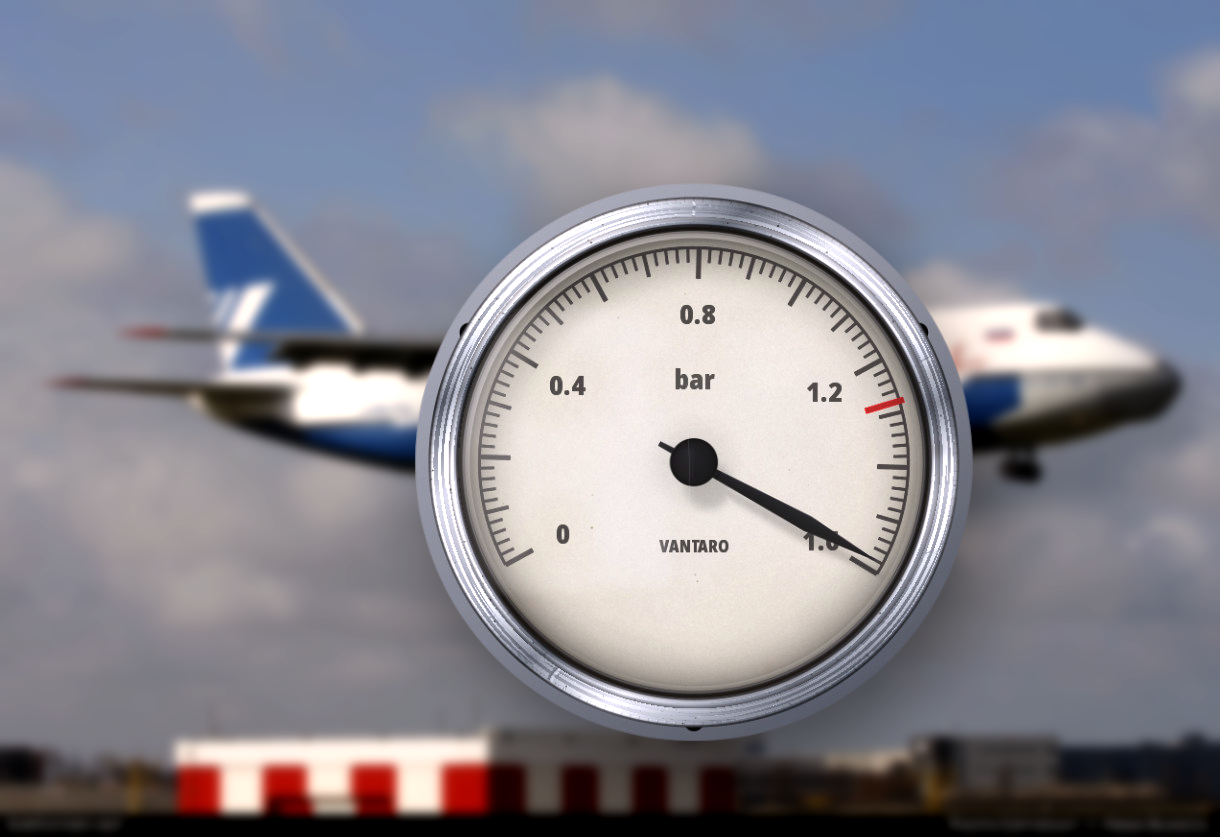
{"value": 1.58, "unit": "bar"}
